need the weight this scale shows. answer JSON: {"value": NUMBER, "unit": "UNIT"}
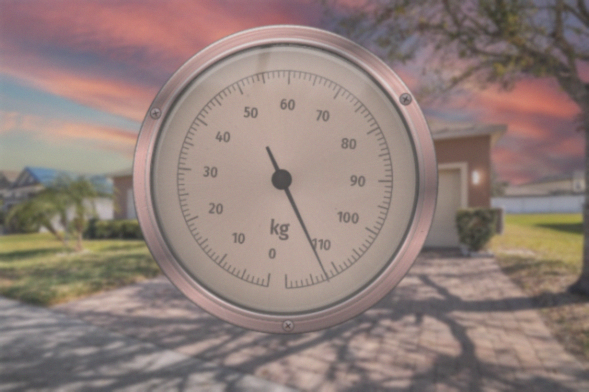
{"value": 112, "unit": "kg"}
